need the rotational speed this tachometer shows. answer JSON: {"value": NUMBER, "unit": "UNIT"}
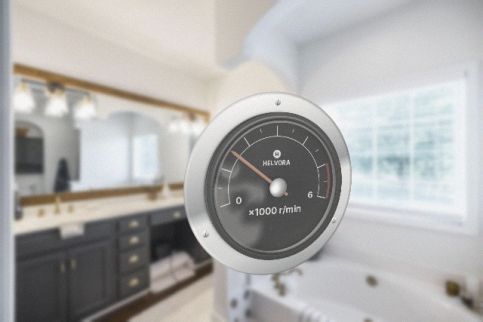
{"value": 1500, "unit": "rpm"}
